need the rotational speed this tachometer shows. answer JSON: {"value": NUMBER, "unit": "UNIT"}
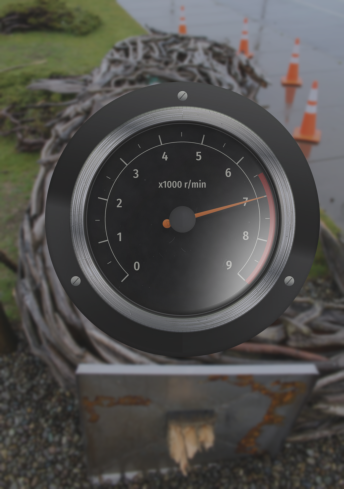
{"value": 7000, "unit": "rpm"}
